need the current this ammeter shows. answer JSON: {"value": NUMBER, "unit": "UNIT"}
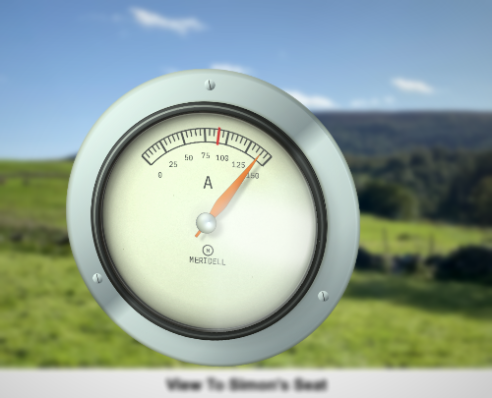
{"value": 140, "unit": "A"}
